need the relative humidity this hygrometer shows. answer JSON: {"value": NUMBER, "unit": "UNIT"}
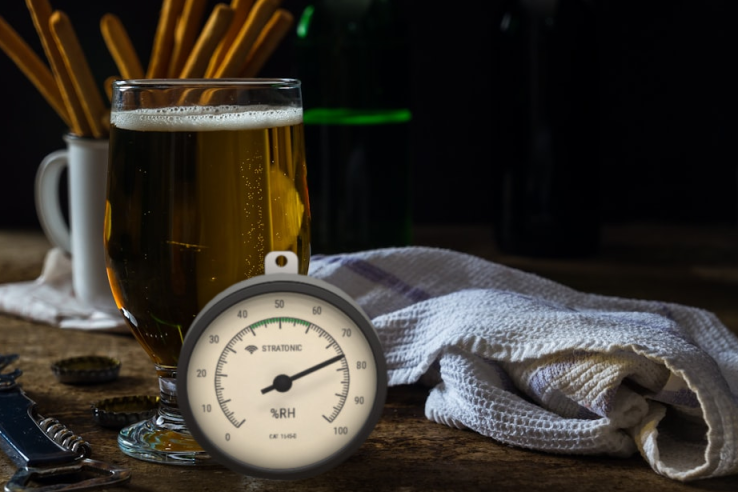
{"value": 75, "unit": "%"}
